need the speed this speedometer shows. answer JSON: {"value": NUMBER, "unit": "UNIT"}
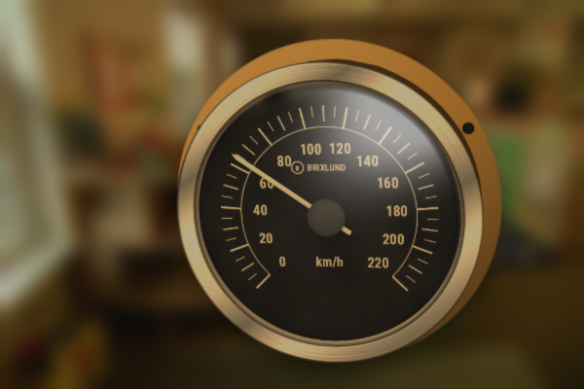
{"value": 65, "unit": "km/h"}
